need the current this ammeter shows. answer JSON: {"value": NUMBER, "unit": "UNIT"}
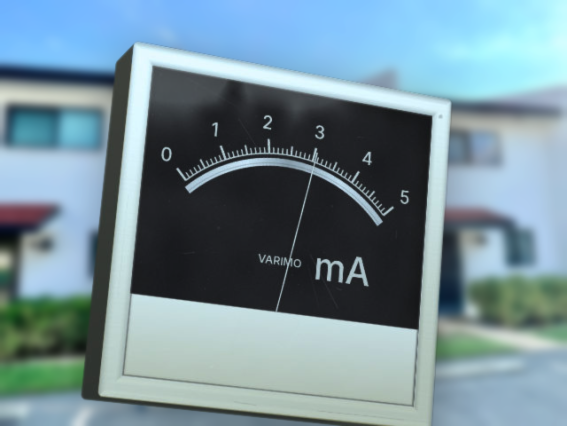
{"value": 3, "unit": "mA"}
